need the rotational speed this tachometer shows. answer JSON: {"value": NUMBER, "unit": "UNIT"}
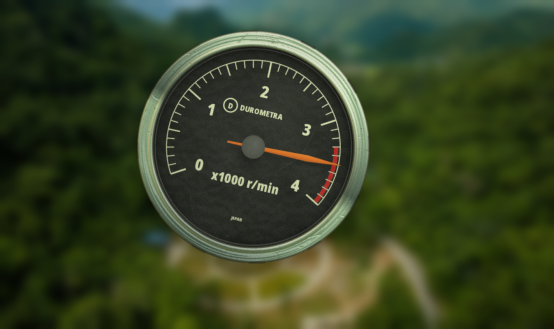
{"value": 3500, "unit": "rpm"}
